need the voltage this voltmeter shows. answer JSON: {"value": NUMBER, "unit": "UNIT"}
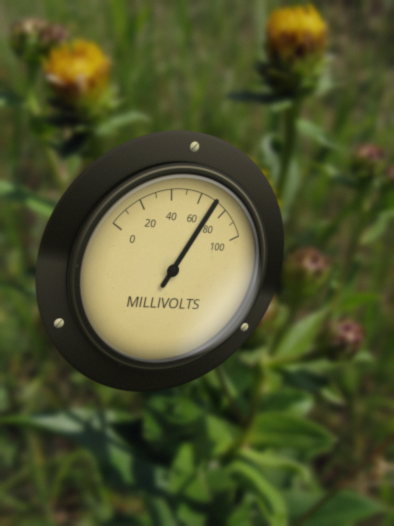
{"value": 70, "unit": "mV"}
